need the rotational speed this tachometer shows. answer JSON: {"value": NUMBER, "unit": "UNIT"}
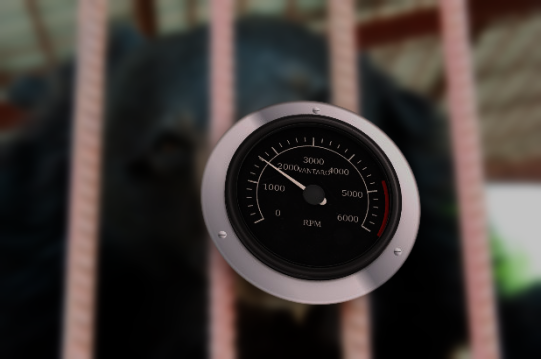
{"value": 1600, "unit": "rpm"}
